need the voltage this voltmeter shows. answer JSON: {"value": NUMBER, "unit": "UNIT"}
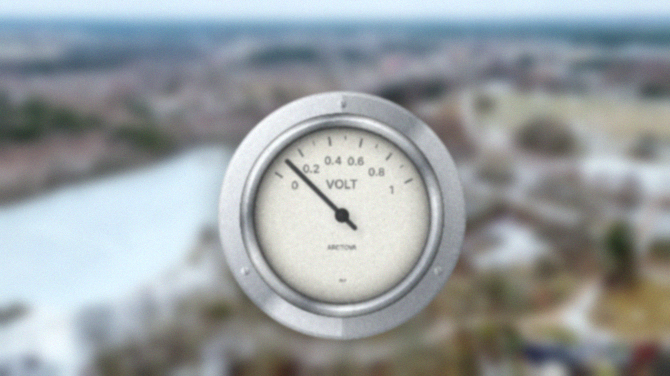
{"value": 0.1, "unit": "V"}
